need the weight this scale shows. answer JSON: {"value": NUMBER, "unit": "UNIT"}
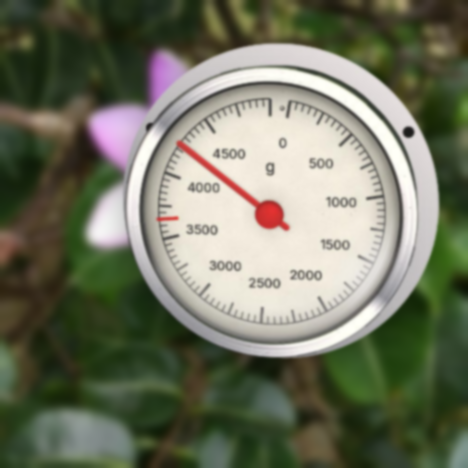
{"value": 4250, "unit": "g"}
